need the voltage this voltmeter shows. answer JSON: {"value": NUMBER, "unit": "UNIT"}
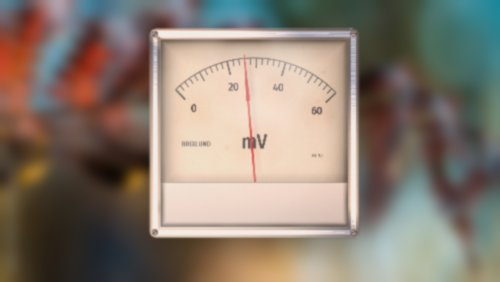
{"value": 26, "unit": "mV"}
